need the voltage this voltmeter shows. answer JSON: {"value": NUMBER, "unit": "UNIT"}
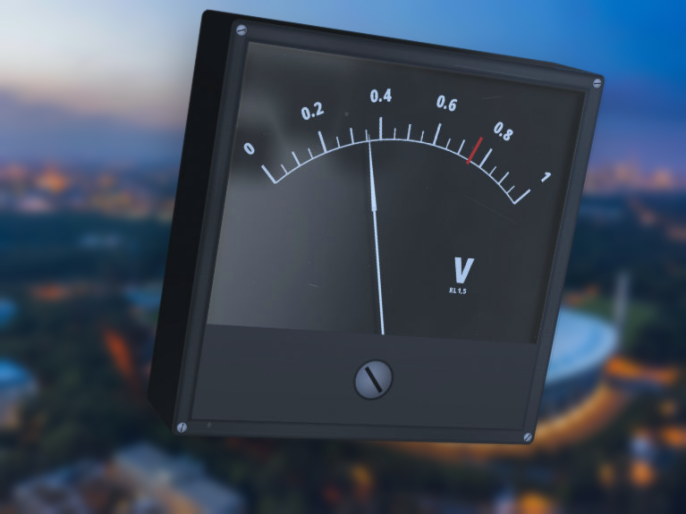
{"value": 0.35, "unit": "V"}
